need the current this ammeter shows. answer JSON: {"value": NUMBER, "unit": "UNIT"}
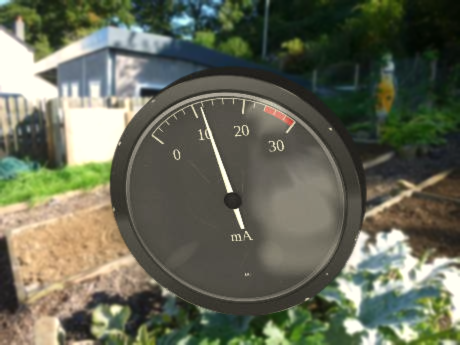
{"value": 12, "unit": "mA"}
